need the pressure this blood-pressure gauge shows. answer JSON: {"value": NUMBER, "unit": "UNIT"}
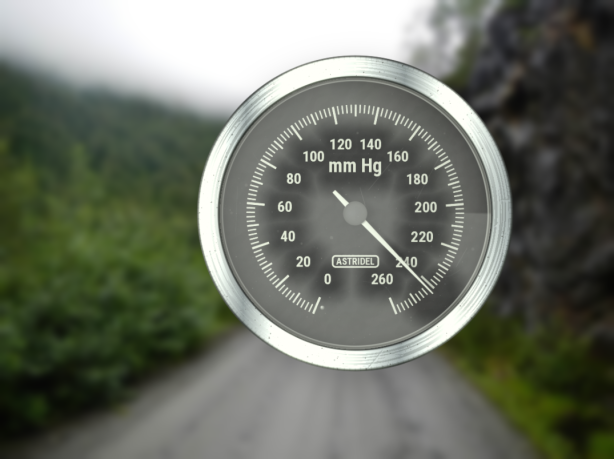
{"value": 242, "unit": "mmHg"}
